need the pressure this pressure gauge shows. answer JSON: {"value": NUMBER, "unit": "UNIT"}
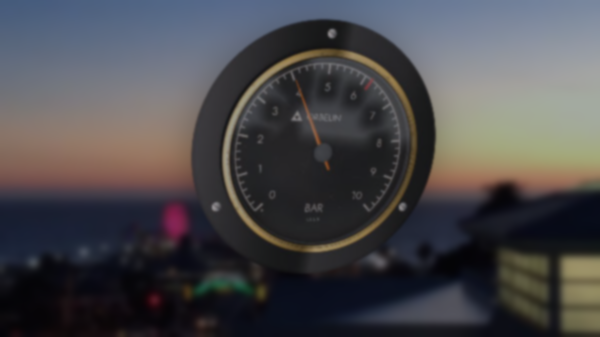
{"value": 4, "unit": "bar"}
